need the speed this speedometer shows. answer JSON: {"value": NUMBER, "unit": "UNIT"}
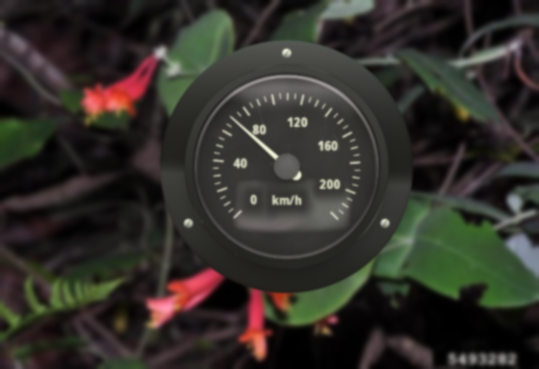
{"value": 70, "unit": "km/h"}
